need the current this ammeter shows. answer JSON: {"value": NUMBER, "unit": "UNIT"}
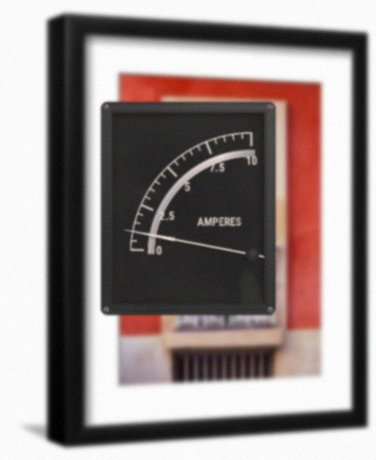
{"value": 1, "unit": "A"}
